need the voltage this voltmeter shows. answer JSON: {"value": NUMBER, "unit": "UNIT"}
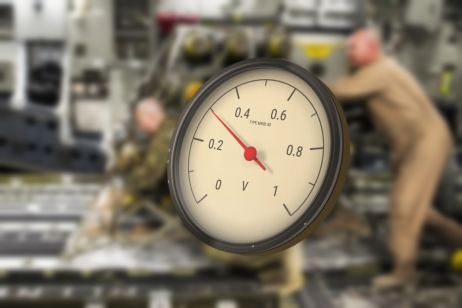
{"value": 0.3, "unit": "V"}
